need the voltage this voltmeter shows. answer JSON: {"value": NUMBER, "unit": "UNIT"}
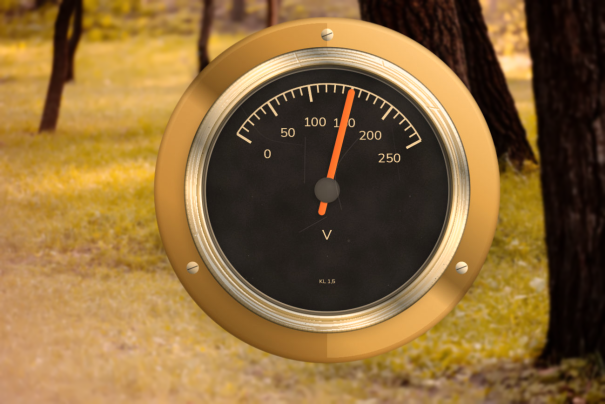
{"value": 150, "unit": "V"}
